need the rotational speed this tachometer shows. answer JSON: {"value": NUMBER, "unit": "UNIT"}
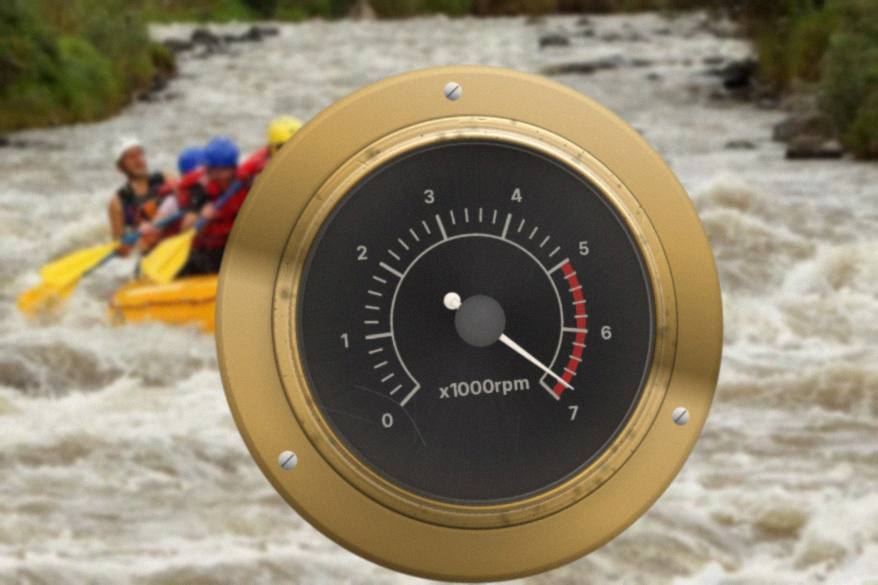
{"value": 6800, "unit": "rpm"}
